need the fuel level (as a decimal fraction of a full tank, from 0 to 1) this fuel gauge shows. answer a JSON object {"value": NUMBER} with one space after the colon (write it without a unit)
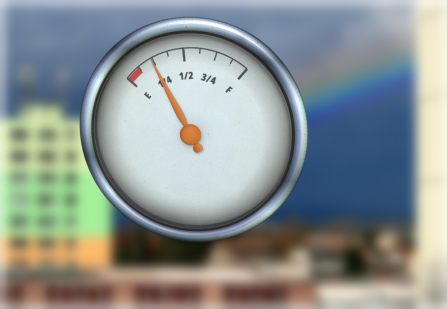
{"value": 0.25}
